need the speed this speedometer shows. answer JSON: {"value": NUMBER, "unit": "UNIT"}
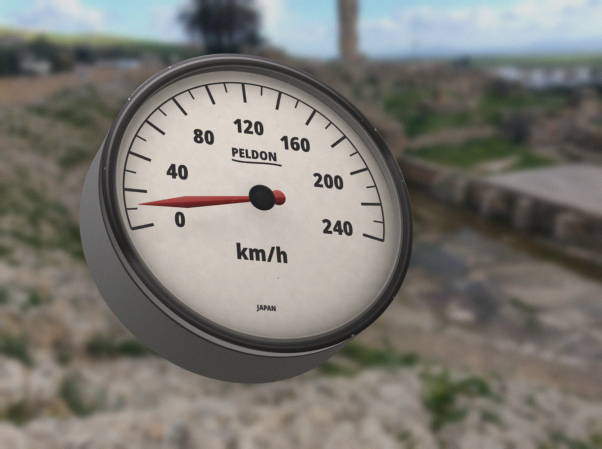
{"value": 10, "unit": "km/h"}
